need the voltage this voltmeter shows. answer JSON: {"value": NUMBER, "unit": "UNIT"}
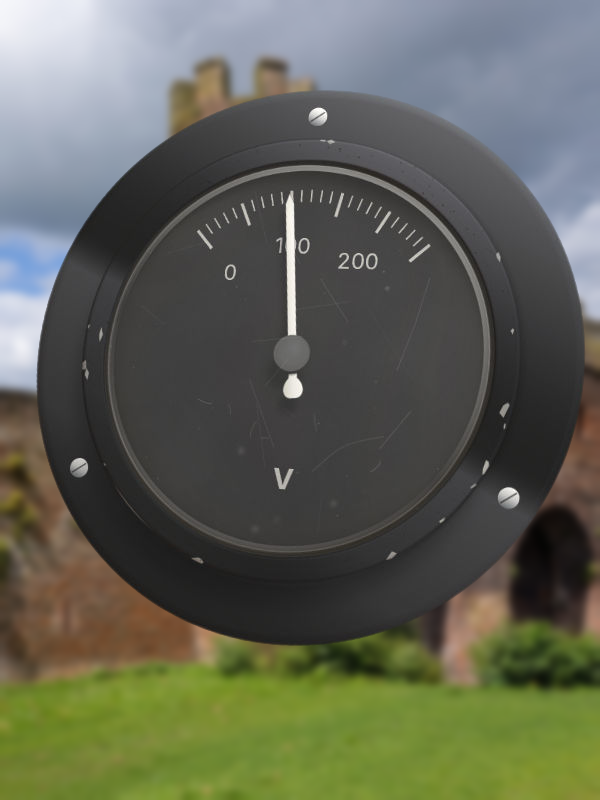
{"value": 100, "unit": "V"}
